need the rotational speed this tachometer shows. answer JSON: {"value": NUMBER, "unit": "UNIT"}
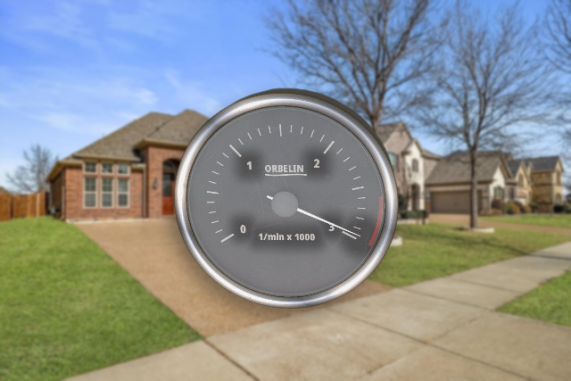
{"value": 2950, "unit": "rpm"}
